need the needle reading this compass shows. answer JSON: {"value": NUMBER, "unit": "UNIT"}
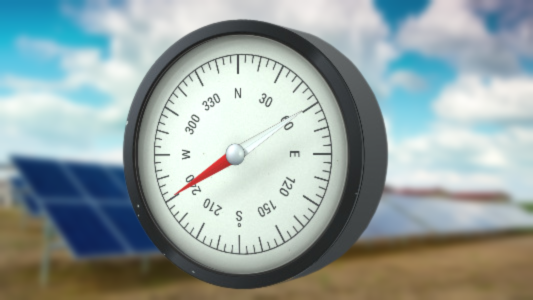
{"value": 240, "unit": "°"}
